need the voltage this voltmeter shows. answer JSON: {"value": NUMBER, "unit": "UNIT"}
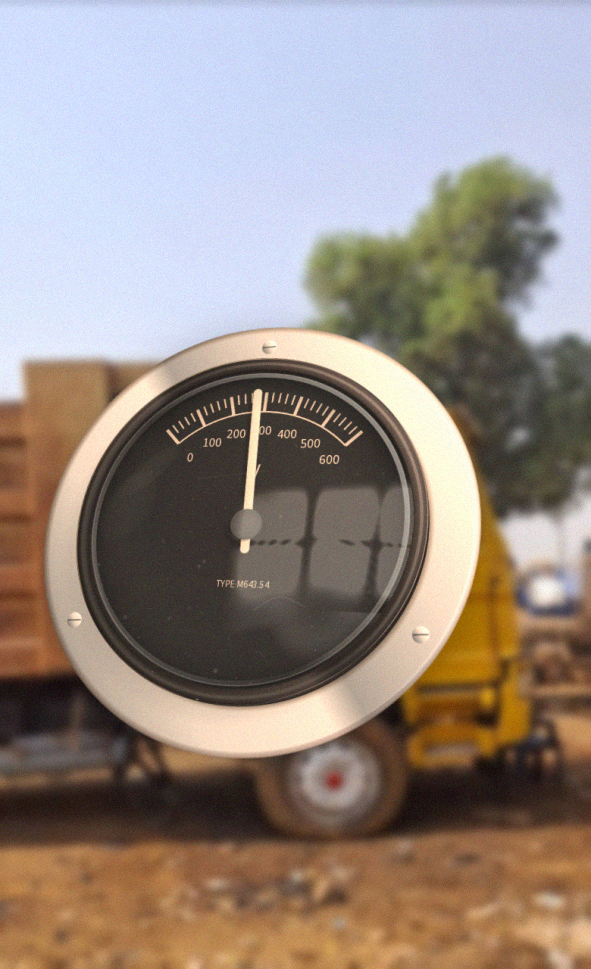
{"value": 280, "unit": "V"}
